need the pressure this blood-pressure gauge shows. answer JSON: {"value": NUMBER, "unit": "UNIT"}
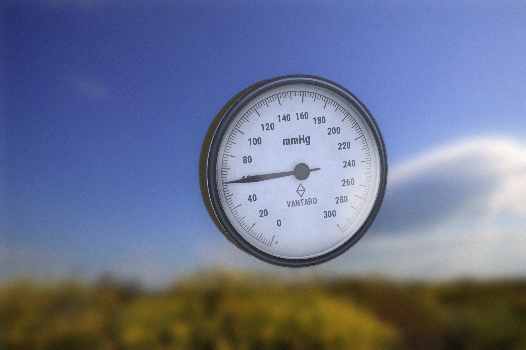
{"value": 60, "unit": "mmHg"}
